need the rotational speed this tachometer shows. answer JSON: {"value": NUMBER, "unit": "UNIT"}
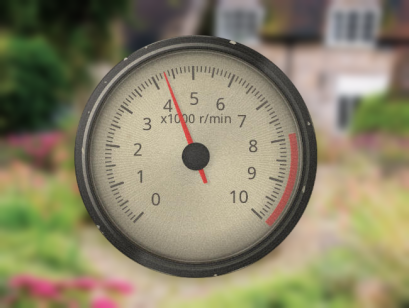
{"value": 4300, "unit": "rpm"}
